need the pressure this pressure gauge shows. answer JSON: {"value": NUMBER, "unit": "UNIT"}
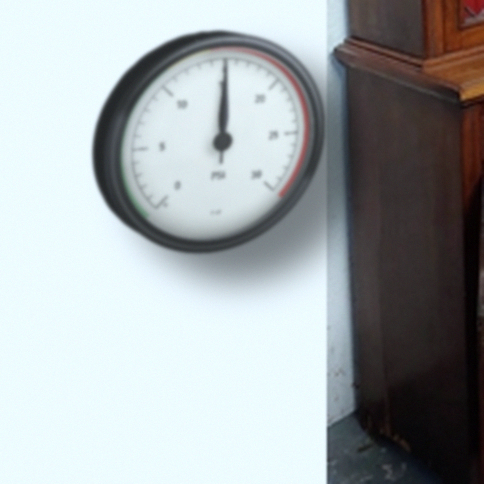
{"value": 15, "unit": "psi"}
